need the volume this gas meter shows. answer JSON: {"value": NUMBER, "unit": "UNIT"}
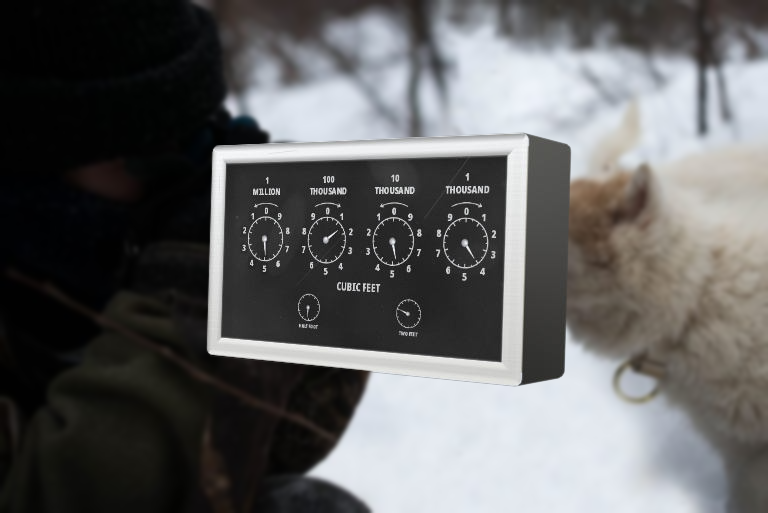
{"value": 515400, "unit": "ft³"}
